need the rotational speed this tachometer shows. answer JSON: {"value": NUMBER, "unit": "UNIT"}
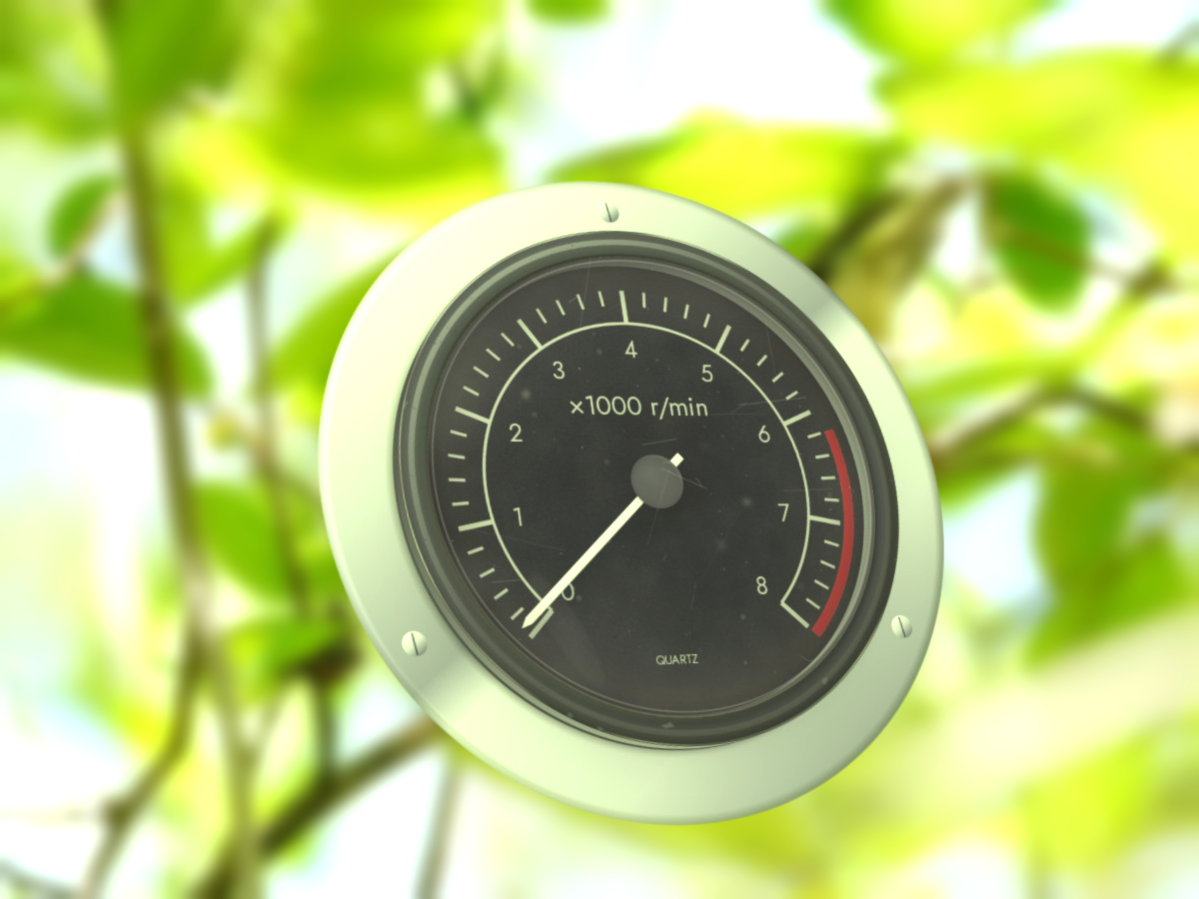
{"value": 100, "unit": "rpm"}
